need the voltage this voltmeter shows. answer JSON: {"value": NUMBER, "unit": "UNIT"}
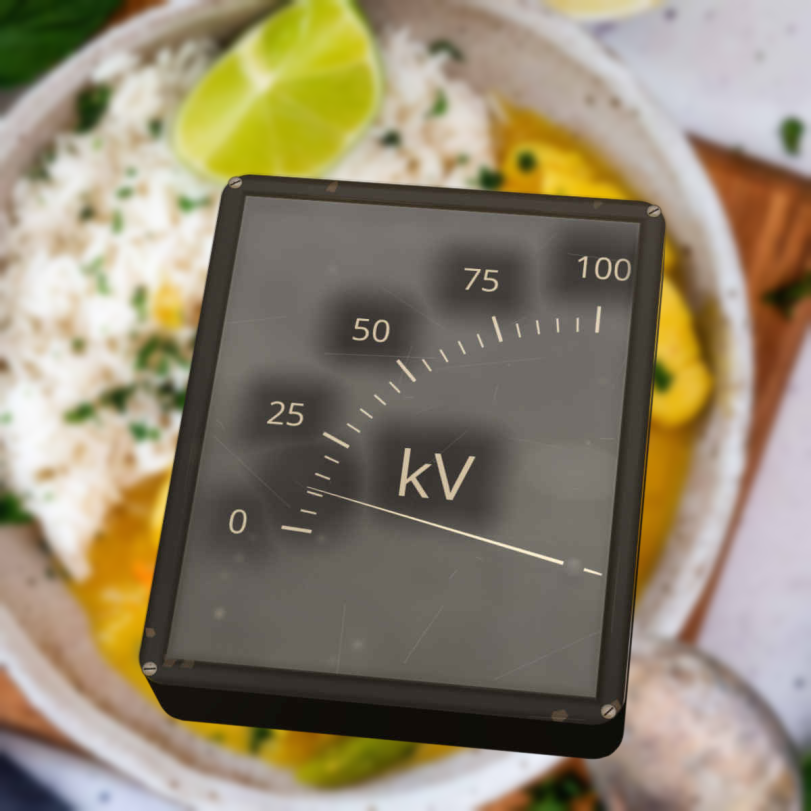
{"value": 10, "unit": "kV"}
